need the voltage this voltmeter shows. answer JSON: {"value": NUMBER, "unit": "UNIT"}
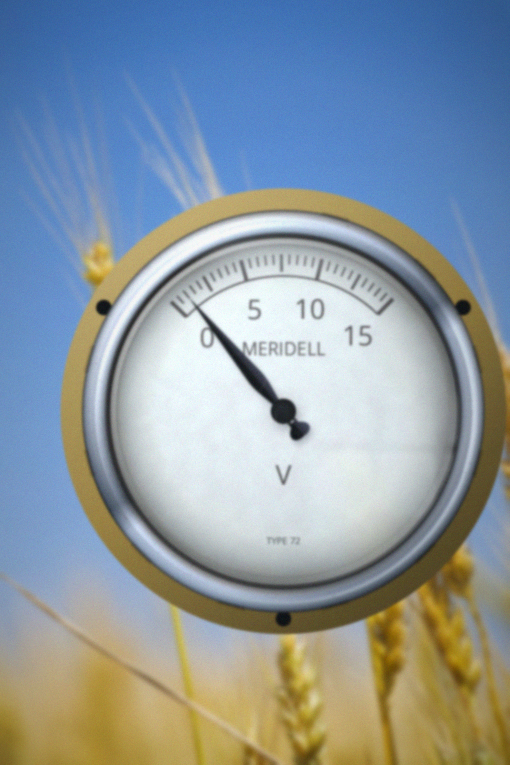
{"value": 1, "unit": "V"}
